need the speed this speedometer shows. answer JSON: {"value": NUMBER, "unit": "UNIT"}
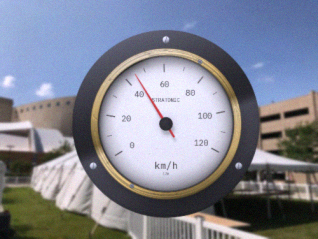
{"value": 45, "unit": "km/h"}
